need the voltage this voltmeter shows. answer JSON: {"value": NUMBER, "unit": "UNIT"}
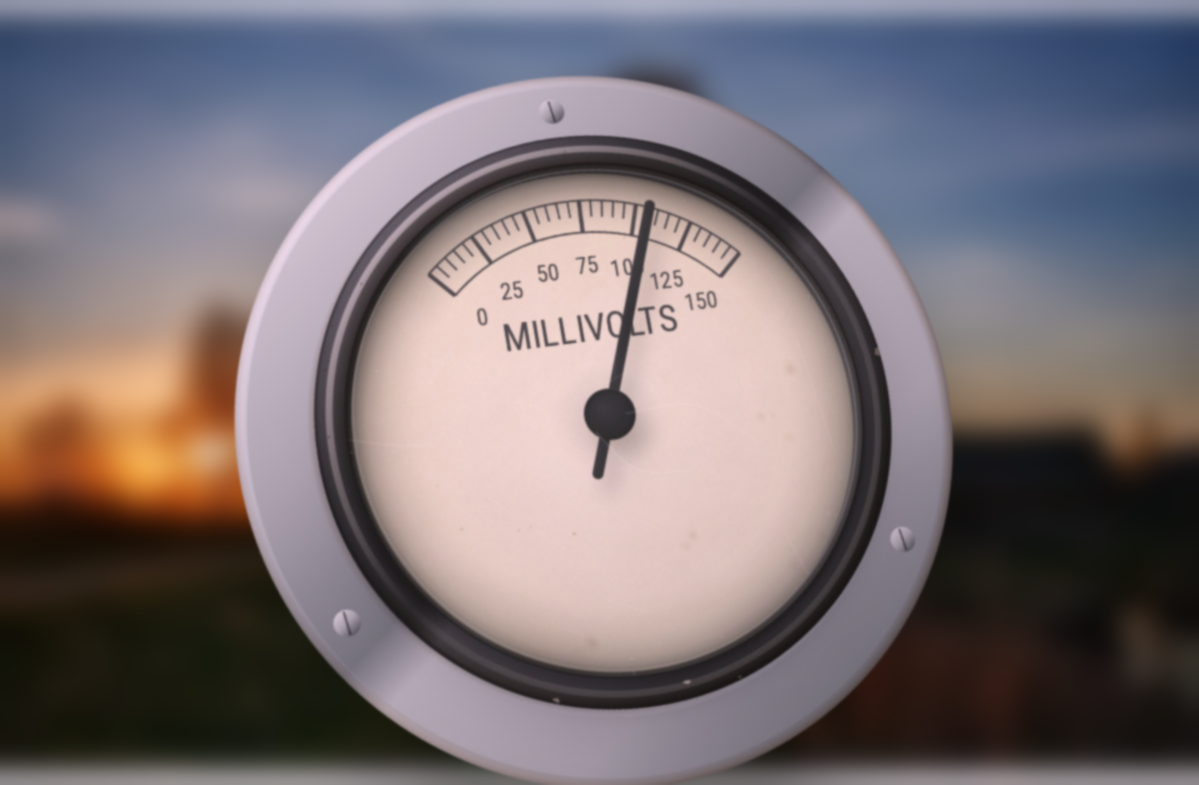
{"value": 105, "unit": "mV"}
